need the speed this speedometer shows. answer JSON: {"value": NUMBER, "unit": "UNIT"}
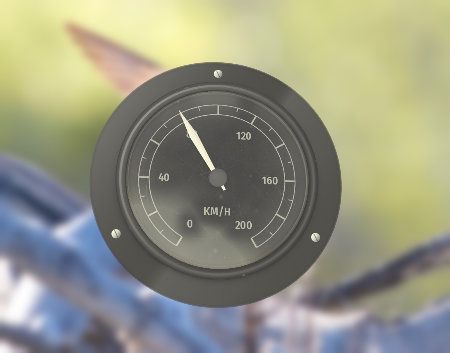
{"value": 80, "unit": "km/h"}
